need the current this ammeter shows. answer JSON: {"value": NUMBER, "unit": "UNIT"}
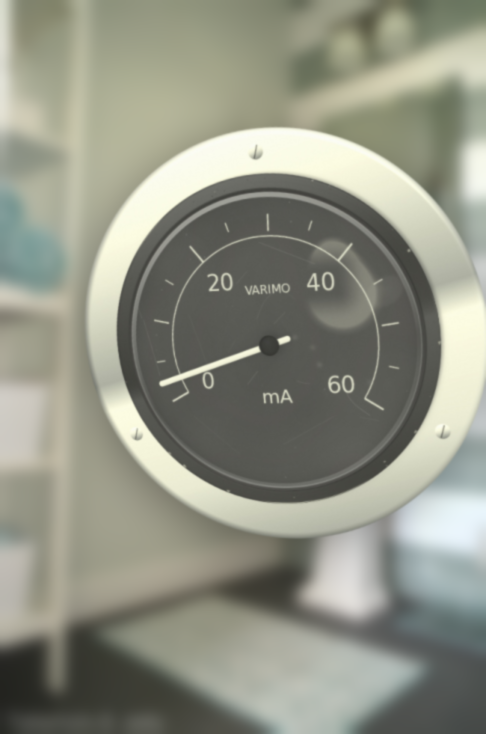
{"value": 2.5, "unit": "mA"}
